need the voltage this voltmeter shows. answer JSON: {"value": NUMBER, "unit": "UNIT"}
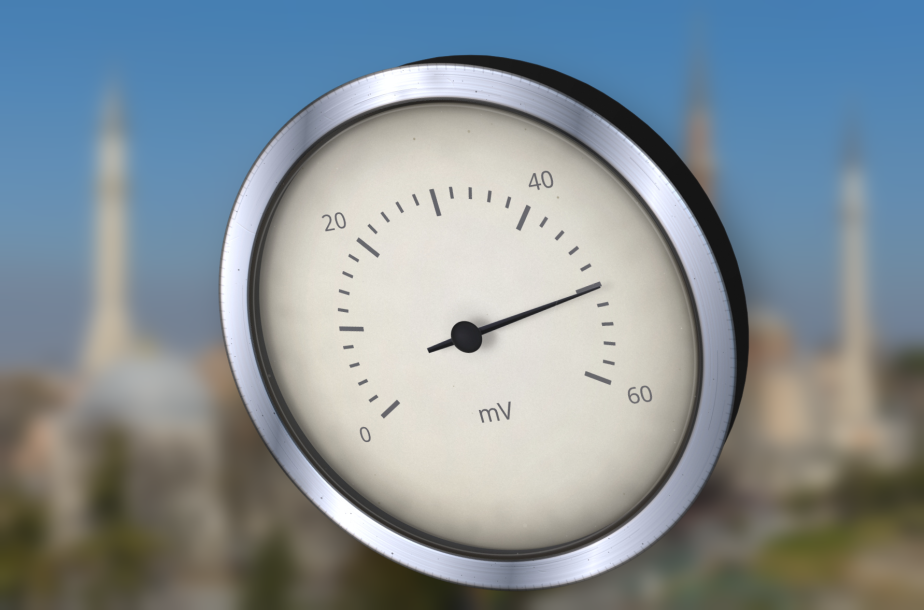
{"value": 50, "unit": "mV"}
